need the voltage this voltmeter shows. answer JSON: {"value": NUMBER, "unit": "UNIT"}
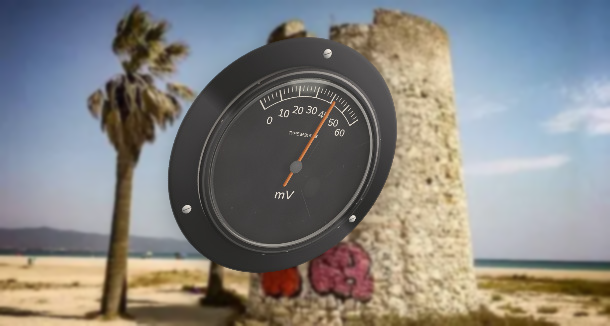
{"value": 40, "unit": "mV"}
